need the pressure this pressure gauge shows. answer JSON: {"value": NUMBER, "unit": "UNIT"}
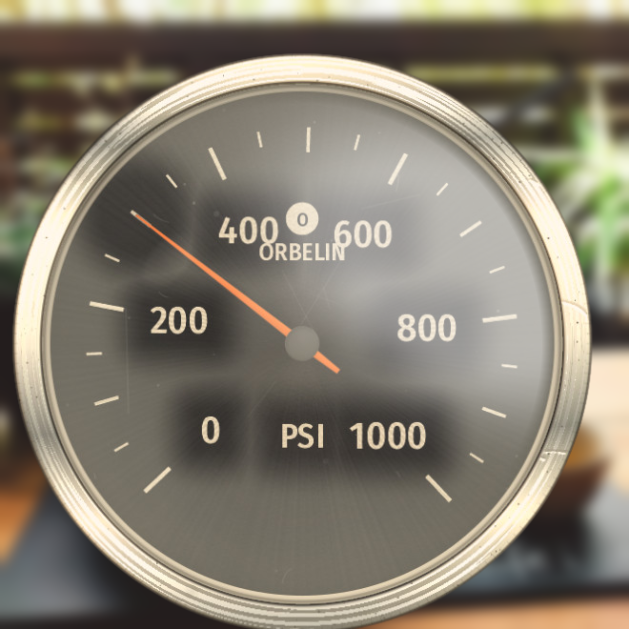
{"value": 300, "unit": "psi"}
